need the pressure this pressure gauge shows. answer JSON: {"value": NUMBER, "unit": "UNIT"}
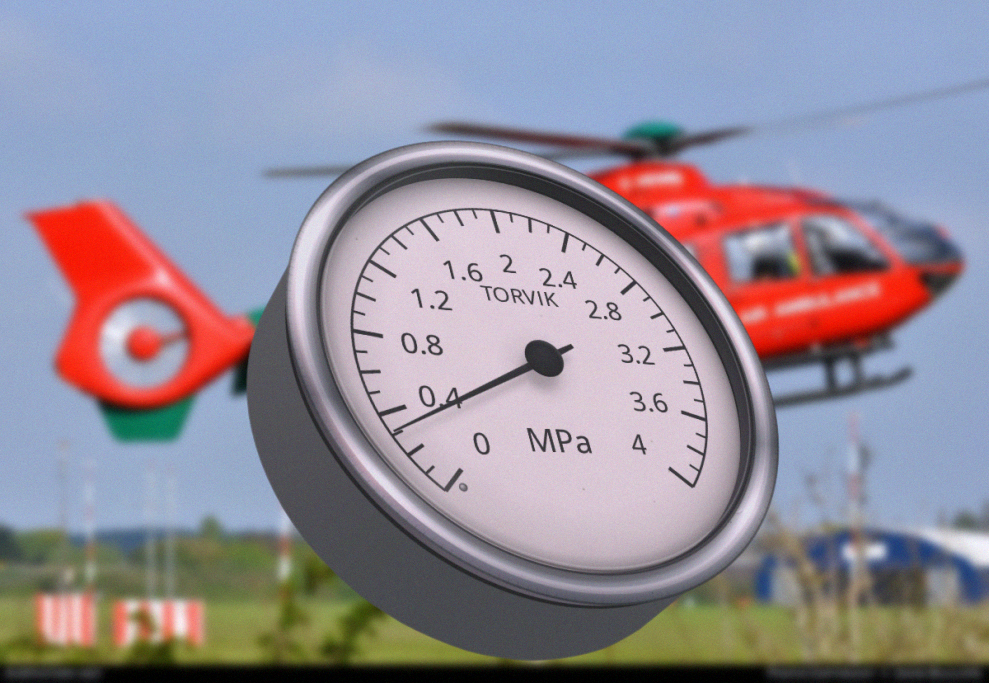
{"value": 0.3, "unit": "MPa"}
